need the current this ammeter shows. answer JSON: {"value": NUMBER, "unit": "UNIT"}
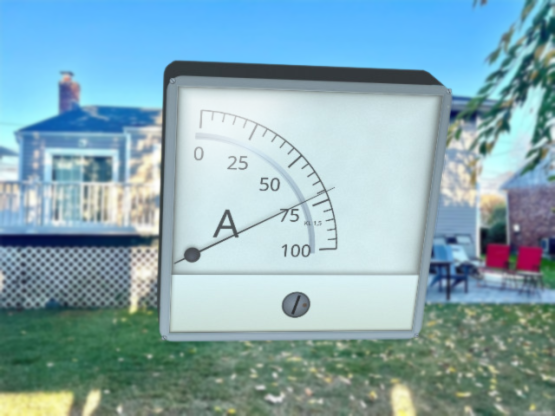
{"value": 70, "unit": "A"}
